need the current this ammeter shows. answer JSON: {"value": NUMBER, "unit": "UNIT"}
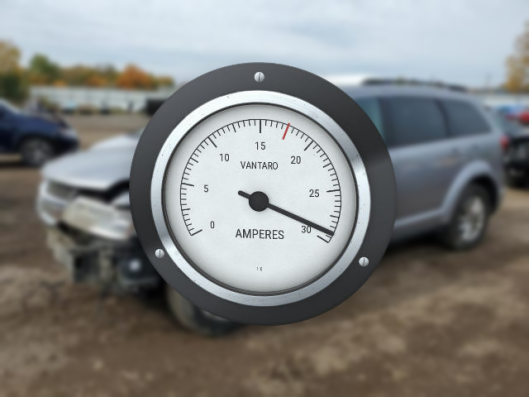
{"value": 29, "unit": "A"}
